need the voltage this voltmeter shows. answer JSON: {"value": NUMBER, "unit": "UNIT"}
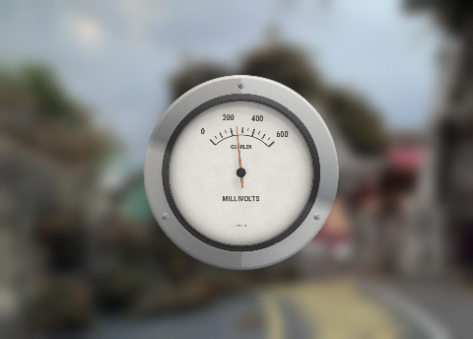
{"value": 250, "unit": "mV"}
